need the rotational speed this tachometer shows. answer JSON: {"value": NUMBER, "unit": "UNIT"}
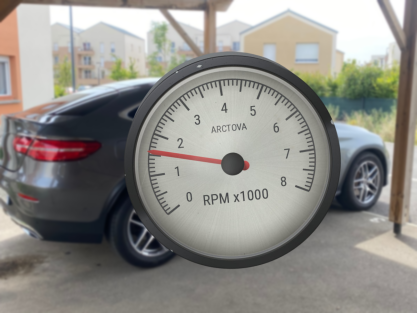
{"value": 1600, "unit": "rpm"}
